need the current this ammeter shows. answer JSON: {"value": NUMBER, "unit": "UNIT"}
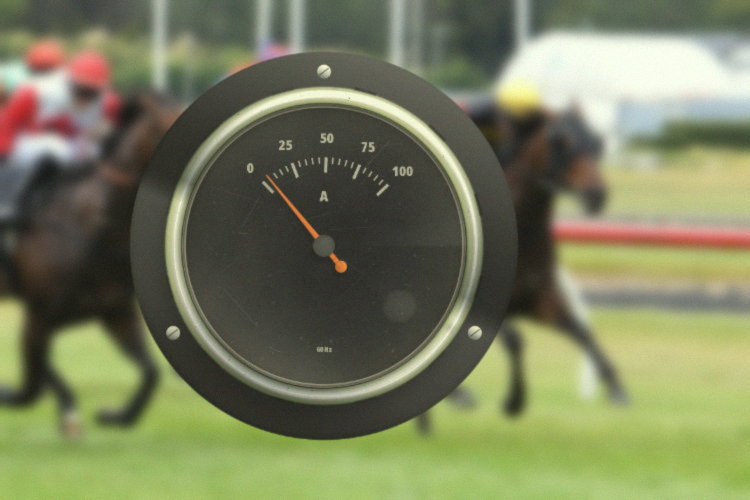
{"value": 5, "unit": "A"}
